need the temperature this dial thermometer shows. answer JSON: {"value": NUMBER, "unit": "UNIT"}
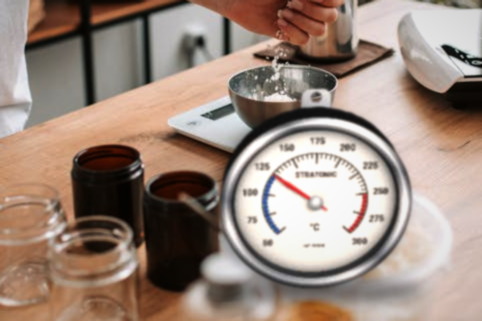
{"value": 125, "unit": "°C"}
